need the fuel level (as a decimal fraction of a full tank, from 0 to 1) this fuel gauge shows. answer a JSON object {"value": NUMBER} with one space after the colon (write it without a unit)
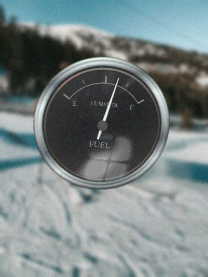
{"value": 0.625}
